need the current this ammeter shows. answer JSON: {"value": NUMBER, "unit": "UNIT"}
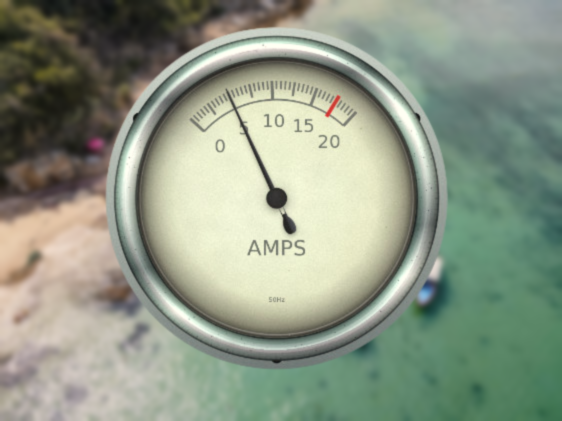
{"value": 5, "unit": "A"}
